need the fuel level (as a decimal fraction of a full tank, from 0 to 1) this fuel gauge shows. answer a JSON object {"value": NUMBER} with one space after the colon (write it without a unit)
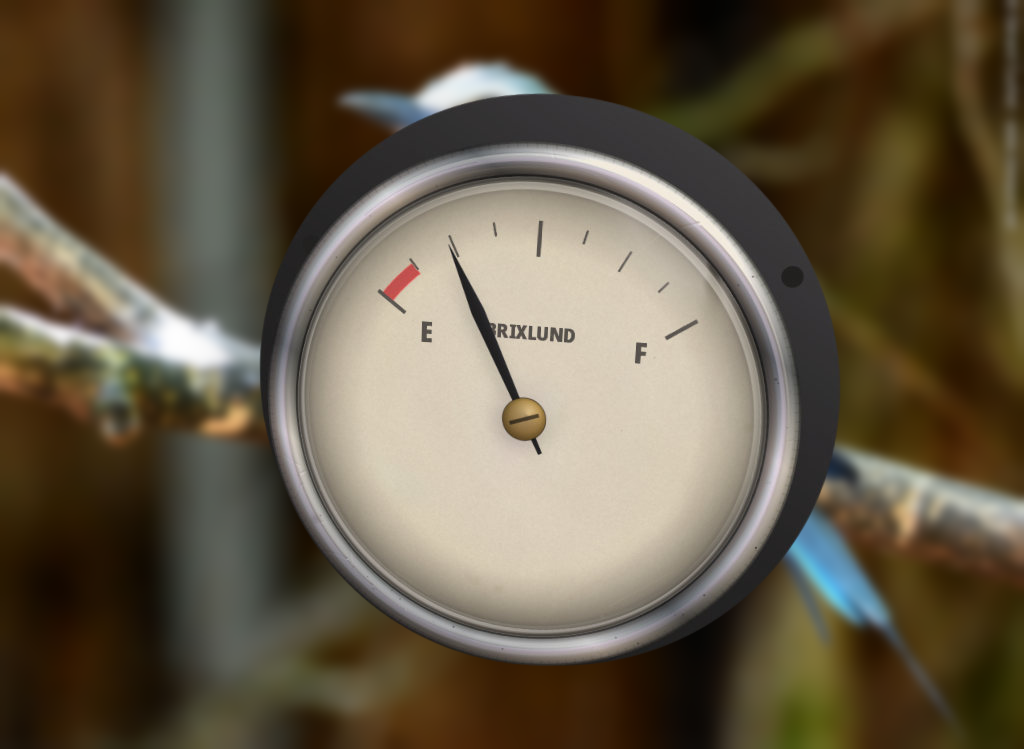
{"value": 0.25}
